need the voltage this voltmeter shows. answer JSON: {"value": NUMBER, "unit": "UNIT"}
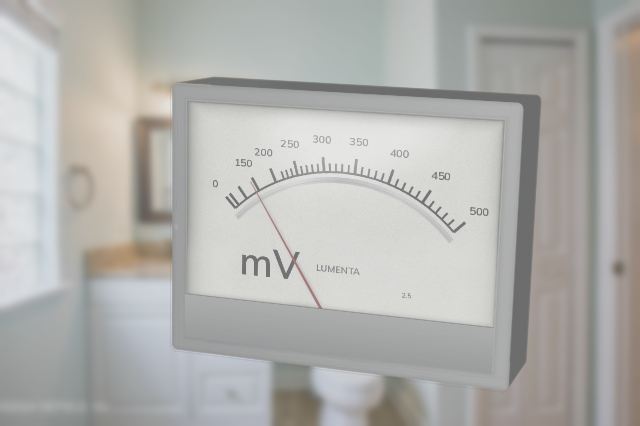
{"value": 150, "unit": "mV"}
